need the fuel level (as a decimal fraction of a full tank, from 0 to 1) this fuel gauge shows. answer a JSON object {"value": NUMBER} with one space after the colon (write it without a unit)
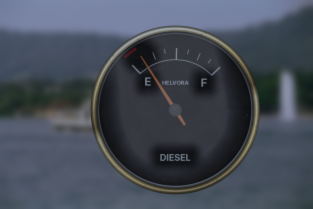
{"value": 0.125}
